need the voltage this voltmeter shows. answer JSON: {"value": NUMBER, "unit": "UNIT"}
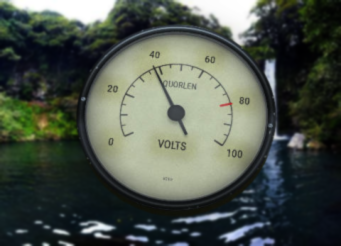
{"value": 37.5, "unit": "V"}
